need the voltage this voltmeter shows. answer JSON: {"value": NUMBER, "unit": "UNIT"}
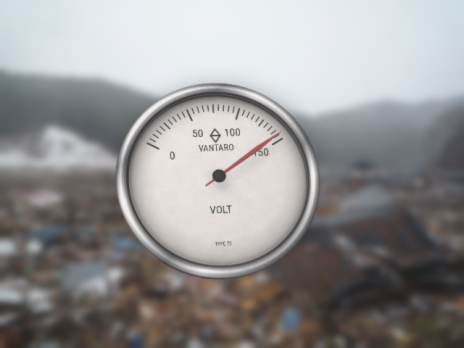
{"value": 145, "unit": "V"}
